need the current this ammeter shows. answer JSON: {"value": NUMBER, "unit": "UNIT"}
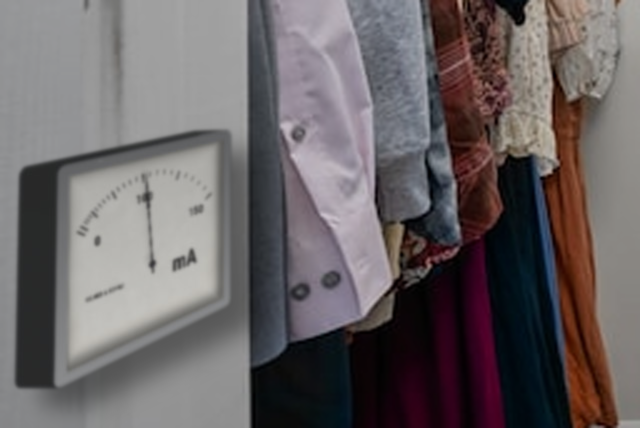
{"value": 100, "unit": "mA"}
